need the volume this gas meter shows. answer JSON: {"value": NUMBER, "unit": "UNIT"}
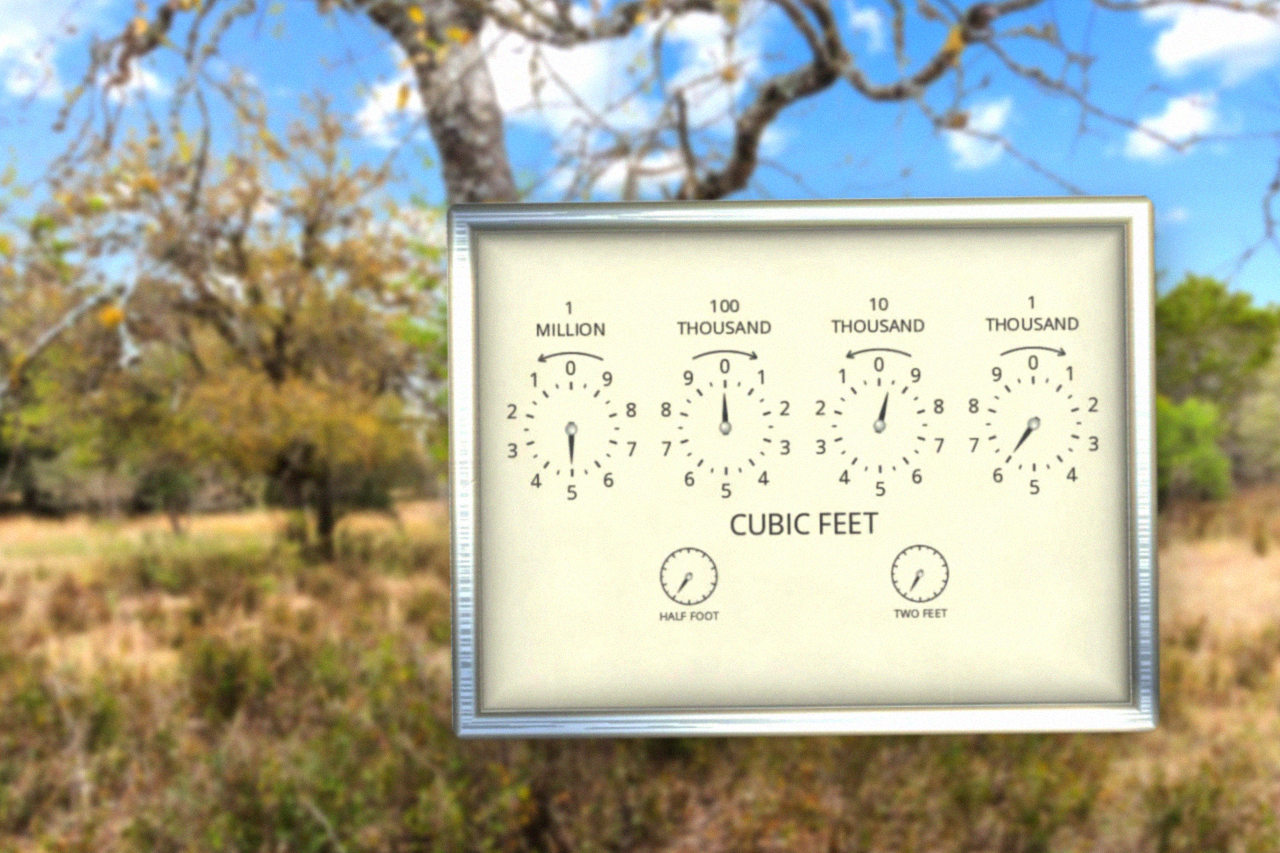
{"value": 499600, "unit": "ft³"}
